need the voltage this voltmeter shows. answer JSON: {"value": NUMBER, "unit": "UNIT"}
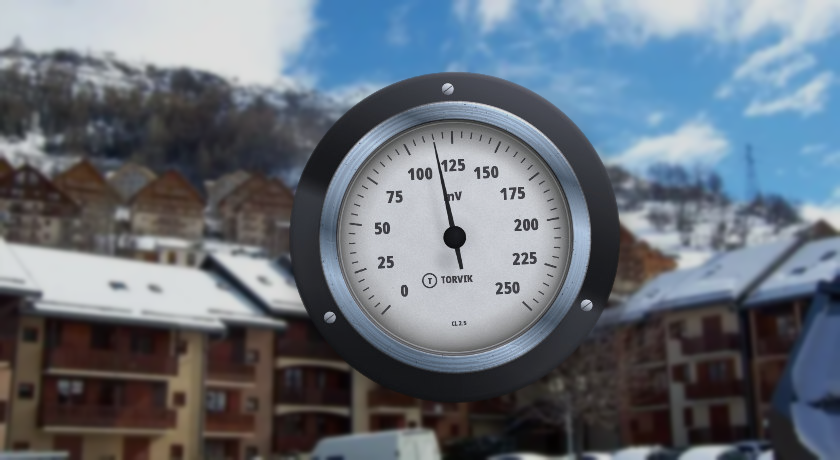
{"value": 115, "unit": "mV"}
